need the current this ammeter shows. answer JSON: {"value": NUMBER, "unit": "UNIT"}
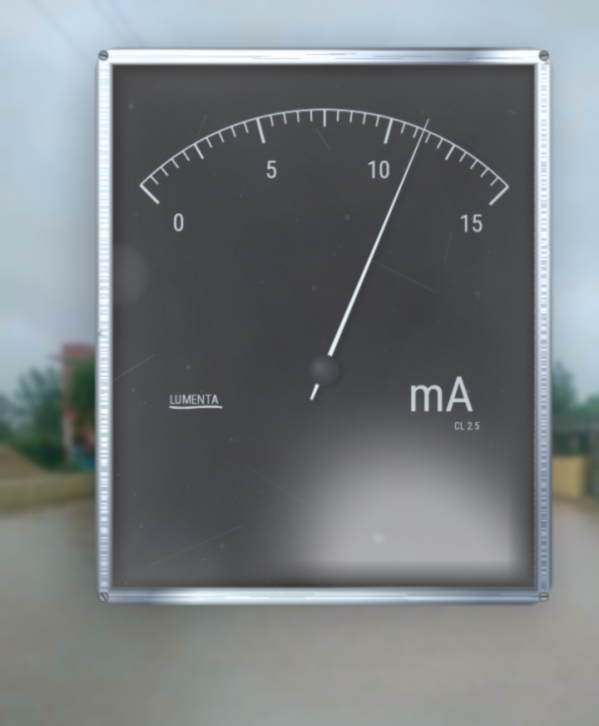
{"value": 11.25, "unit": "mA"}
